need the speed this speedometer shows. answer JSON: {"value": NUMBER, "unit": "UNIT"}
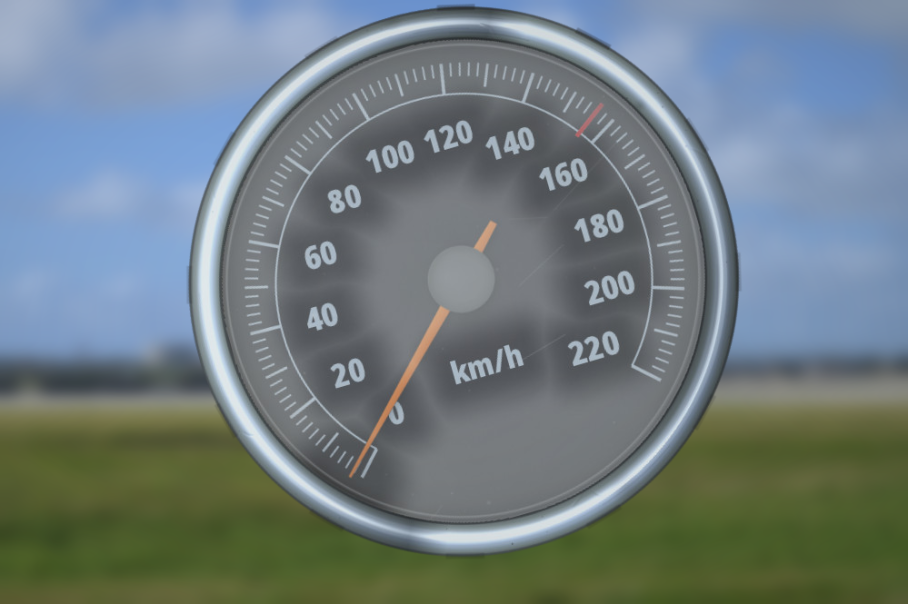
{"value": 2, "unit": "km/h"}
